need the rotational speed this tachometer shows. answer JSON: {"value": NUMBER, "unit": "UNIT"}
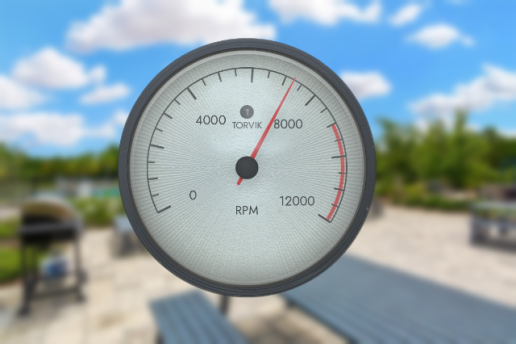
{"value": 7250, "unit": "rpm"}
